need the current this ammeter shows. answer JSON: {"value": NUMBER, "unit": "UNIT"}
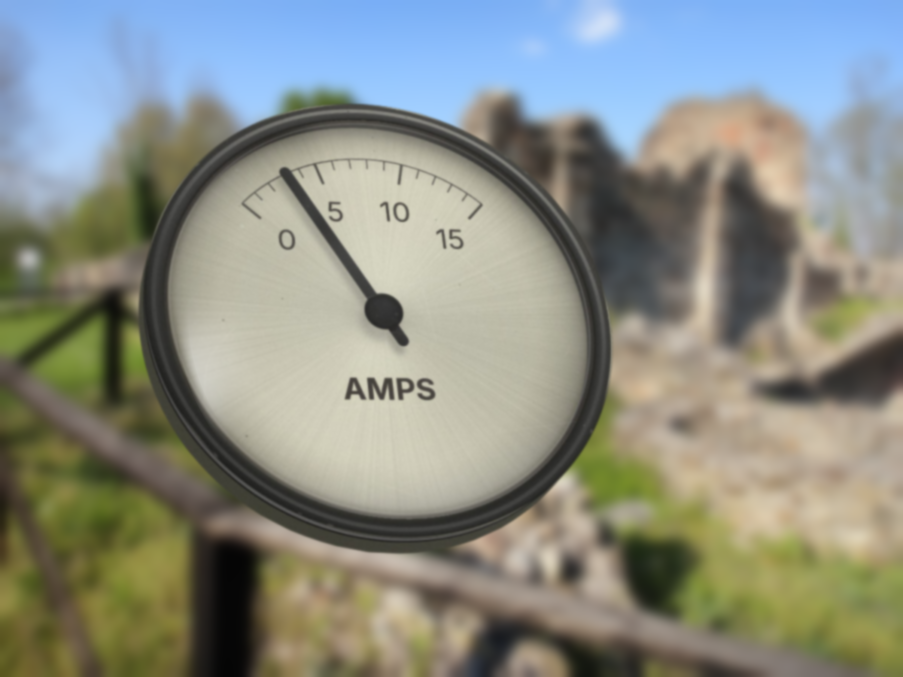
{"value": 3, "unit": "A"}
